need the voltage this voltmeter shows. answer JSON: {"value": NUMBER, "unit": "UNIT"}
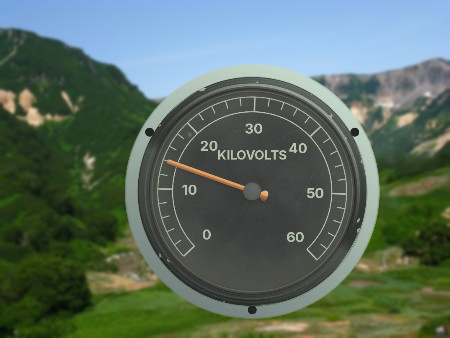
{"value": 14, "unit": "kV"}
